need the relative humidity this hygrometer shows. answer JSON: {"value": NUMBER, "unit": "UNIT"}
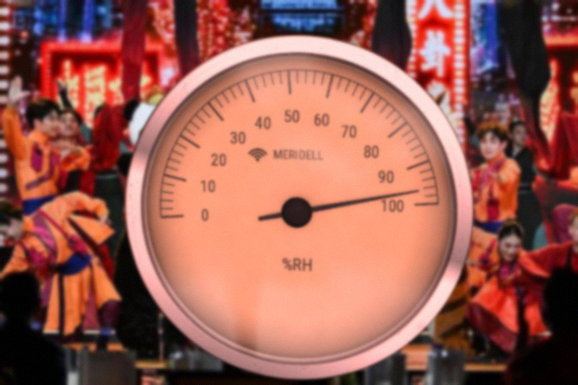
{"value": 96, "unit": "%"}
